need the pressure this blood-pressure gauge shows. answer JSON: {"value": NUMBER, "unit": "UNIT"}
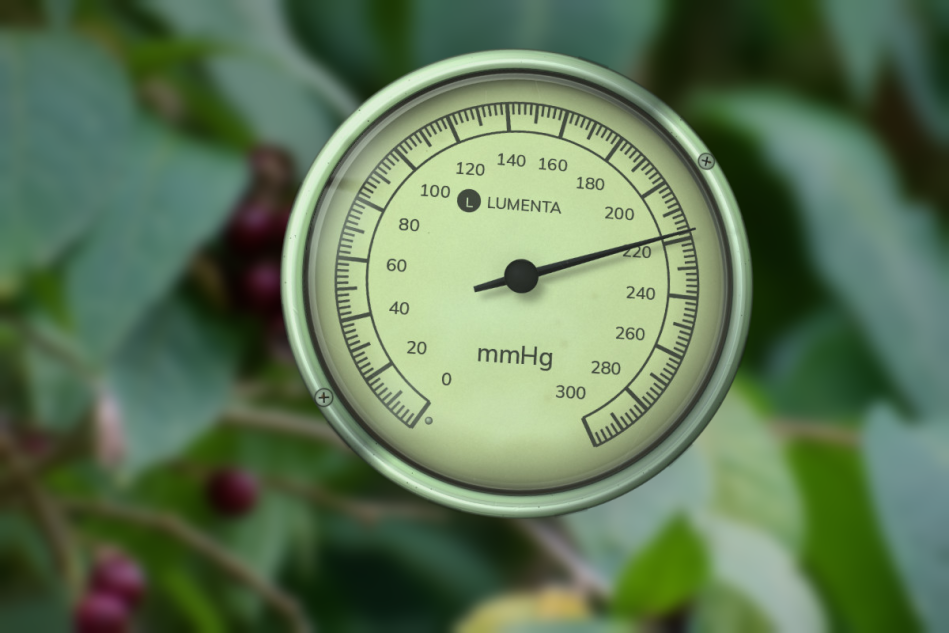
{"value": 218, "unit": "mmHg"}
